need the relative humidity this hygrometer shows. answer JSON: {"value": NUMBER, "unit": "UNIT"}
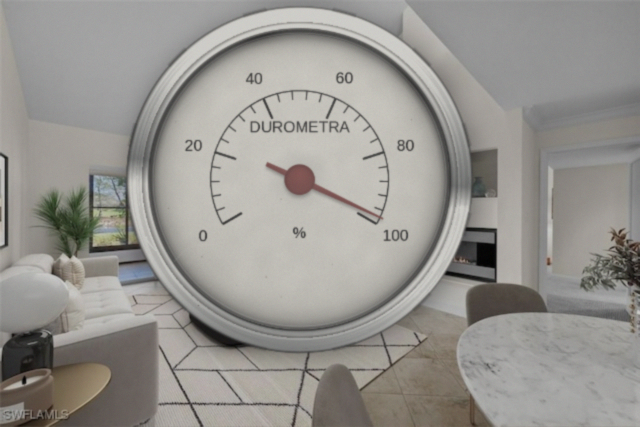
{"value": 98, "unit": "%"}
